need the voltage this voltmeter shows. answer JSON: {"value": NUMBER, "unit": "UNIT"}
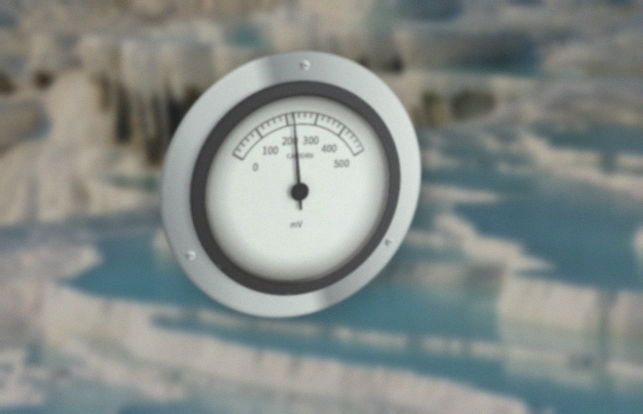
{"value": 220, "unit": "mV"}
